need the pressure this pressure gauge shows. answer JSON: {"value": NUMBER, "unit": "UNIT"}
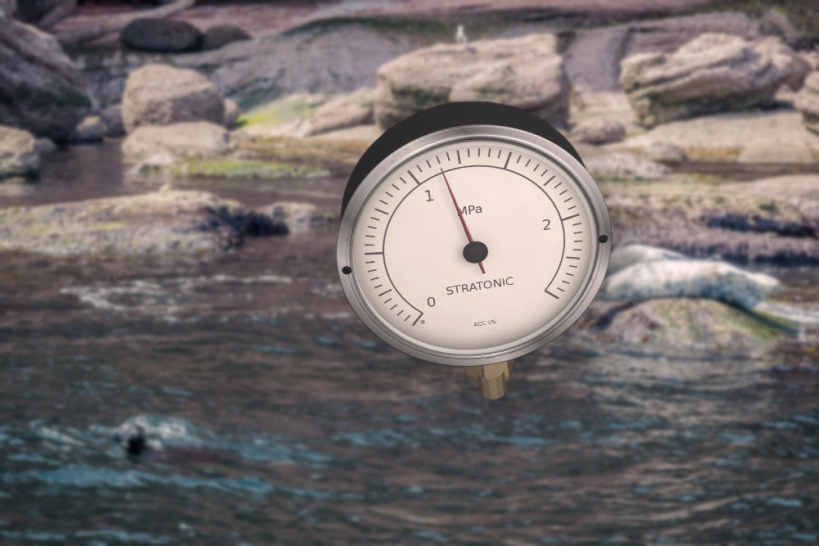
{"value": 1.15, "unit": "MPa"}
